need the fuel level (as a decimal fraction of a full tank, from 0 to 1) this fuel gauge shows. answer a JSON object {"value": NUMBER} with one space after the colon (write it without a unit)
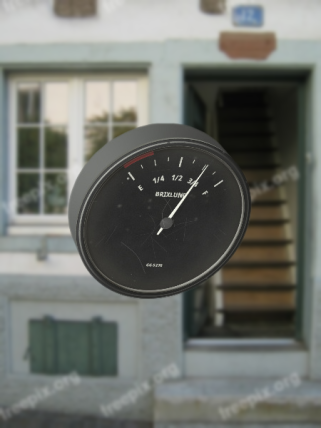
{"value": 0.75}
